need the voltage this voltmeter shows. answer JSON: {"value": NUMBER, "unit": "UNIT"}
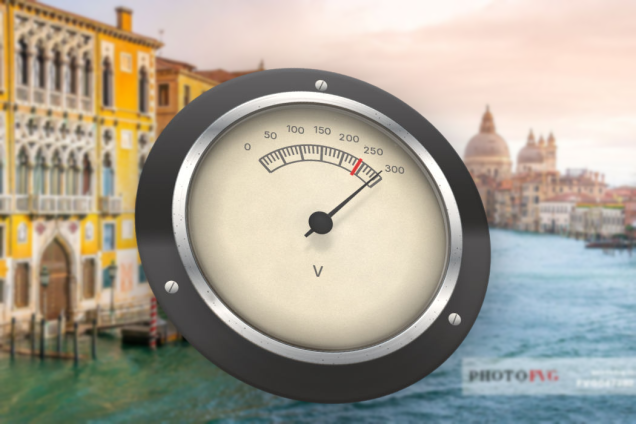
{"value": 290, "unit": "V"}
